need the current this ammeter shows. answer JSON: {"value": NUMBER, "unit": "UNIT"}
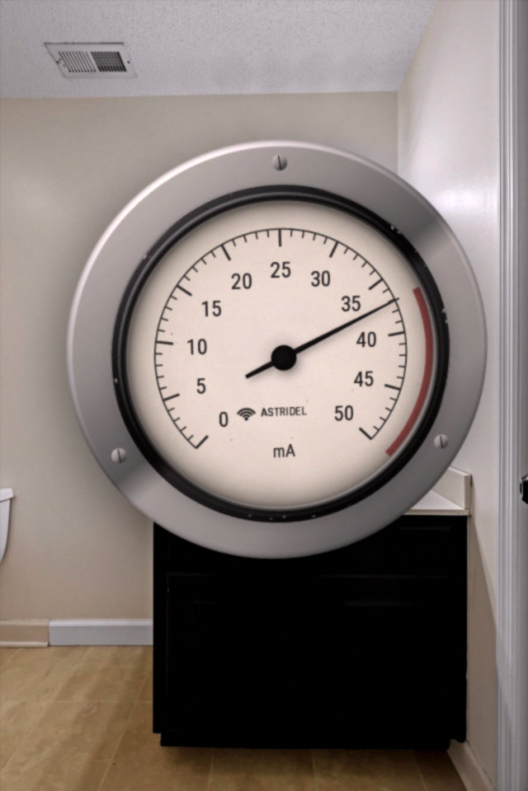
{"value": 37, "unit": "mA"}
